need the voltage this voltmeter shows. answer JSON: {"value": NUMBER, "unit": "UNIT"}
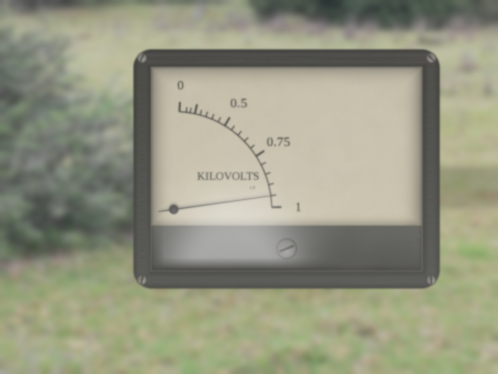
{"value": 0.95, "unit": "kV"}
